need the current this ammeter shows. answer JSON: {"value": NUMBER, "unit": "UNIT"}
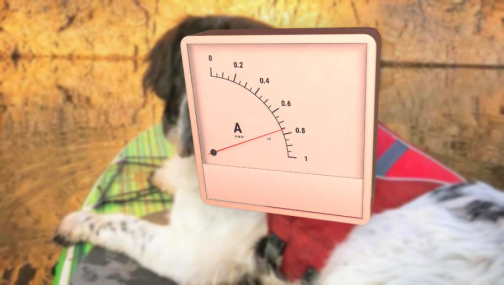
{"value": 0.75, "unit": "A"}
